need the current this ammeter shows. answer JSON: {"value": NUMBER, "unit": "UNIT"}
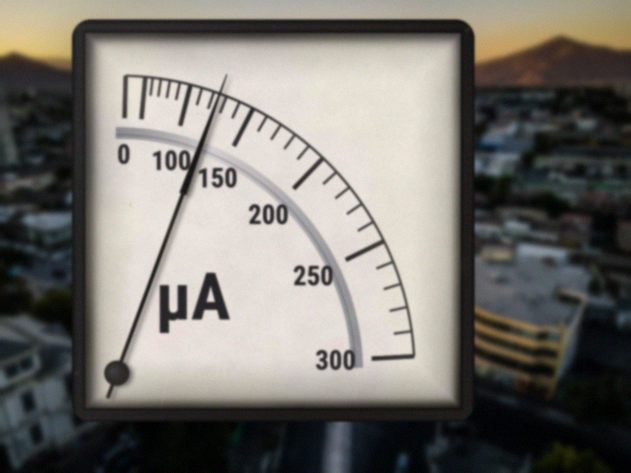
{"value": 125, "unit": "µA"}
